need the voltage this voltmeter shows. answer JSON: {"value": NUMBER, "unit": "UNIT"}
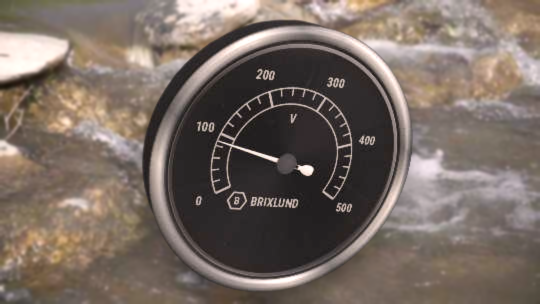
{"value": 90, "unit": "V"}
